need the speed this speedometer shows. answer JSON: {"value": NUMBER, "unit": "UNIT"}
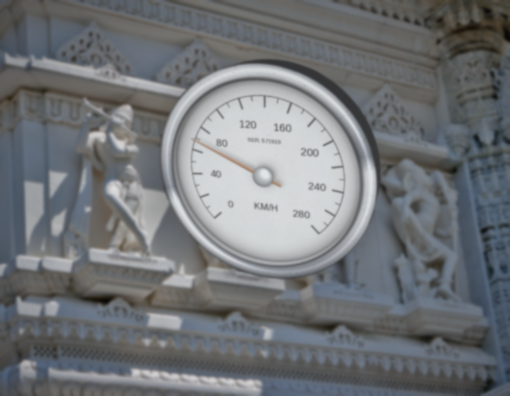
{"value": 70, "unit": "km/h"}
